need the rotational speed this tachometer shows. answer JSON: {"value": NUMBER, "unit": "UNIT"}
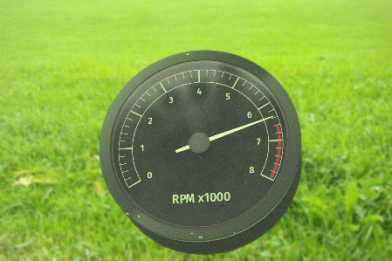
{"value": 6400, "unit": "rpm"}
